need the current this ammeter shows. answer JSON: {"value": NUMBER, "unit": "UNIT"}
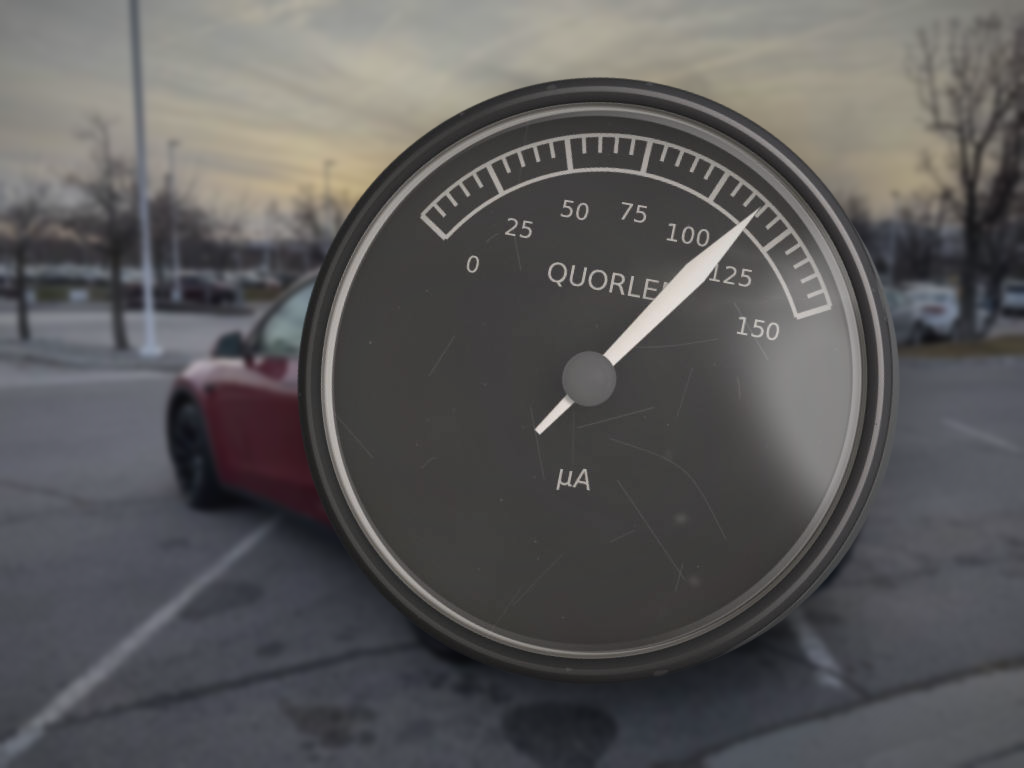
{"value": 115, "unit": "µA"}
